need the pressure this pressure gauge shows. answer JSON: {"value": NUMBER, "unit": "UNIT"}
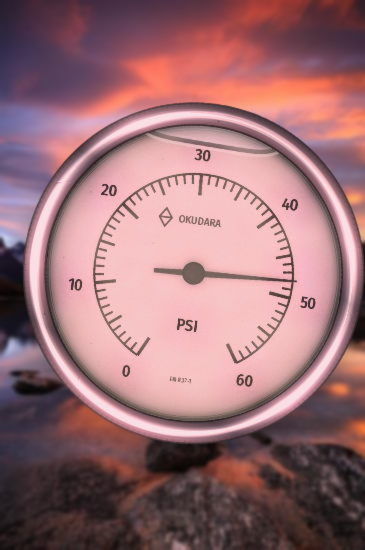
{"value": 48, "unit": "psi"}
